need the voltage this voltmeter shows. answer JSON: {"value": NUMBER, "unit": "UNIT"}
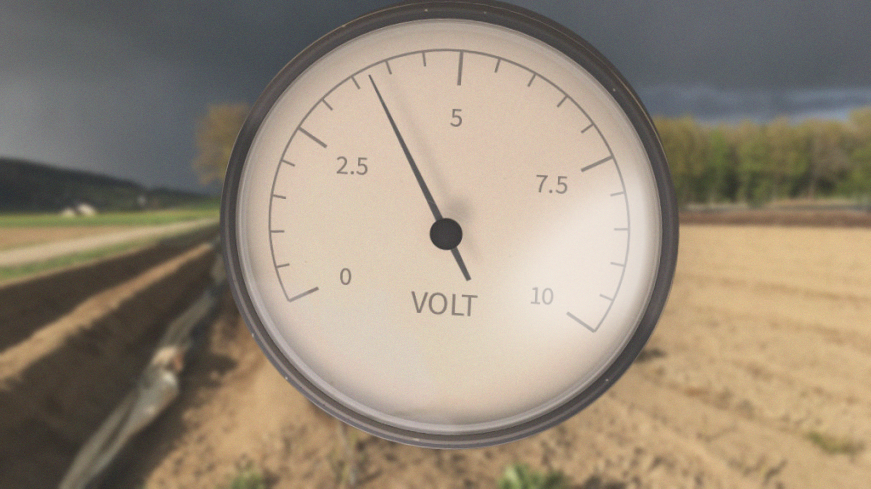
{"value": 3.75, "unit": "V"}
